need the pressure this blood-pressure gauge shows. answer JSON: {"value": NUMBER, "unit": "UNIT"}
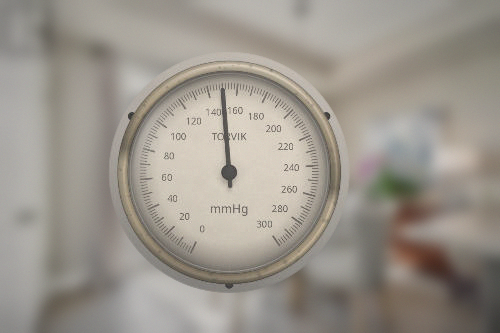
{"value": 150, "unit": "mmHg"}
